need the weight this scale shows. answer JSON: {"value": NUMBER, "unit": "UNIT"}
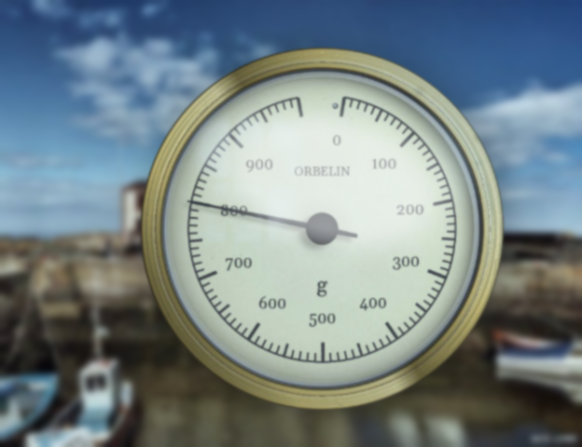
{"value": 800, "unit": "g"}
